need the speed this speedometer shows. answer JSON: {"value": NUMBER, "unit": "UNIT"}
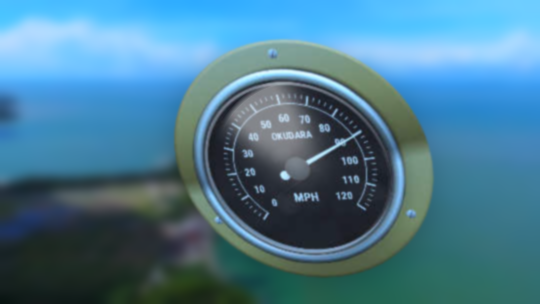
{"value": 90, "unit": "mph"}
